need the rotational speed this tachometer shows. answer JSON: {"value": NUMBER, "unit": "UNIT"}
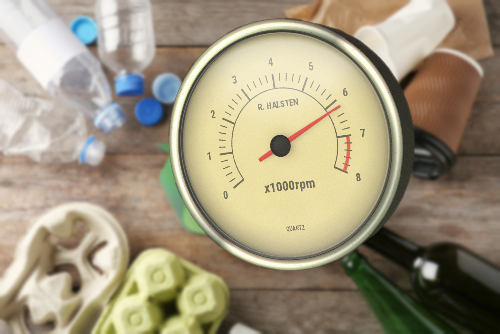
{"value": 6200, "unit": "rpm"}
